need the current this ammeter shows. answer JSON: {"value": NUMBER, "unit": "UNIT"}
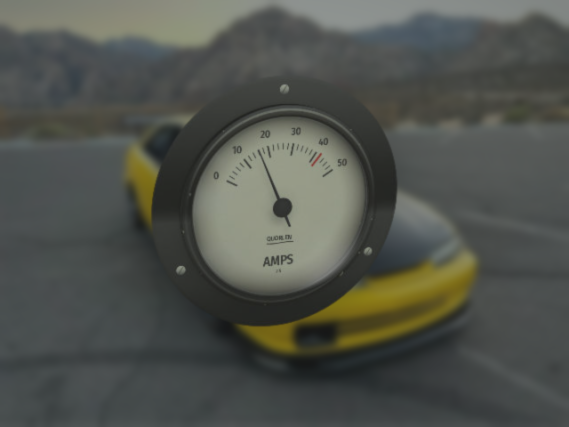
{"value": 16, "unit": "A"}
